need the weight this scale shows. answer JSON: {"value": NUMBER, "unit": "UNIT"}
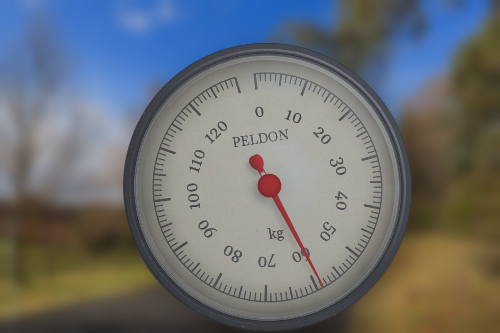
{"value": 59, "unit": "kg"}
